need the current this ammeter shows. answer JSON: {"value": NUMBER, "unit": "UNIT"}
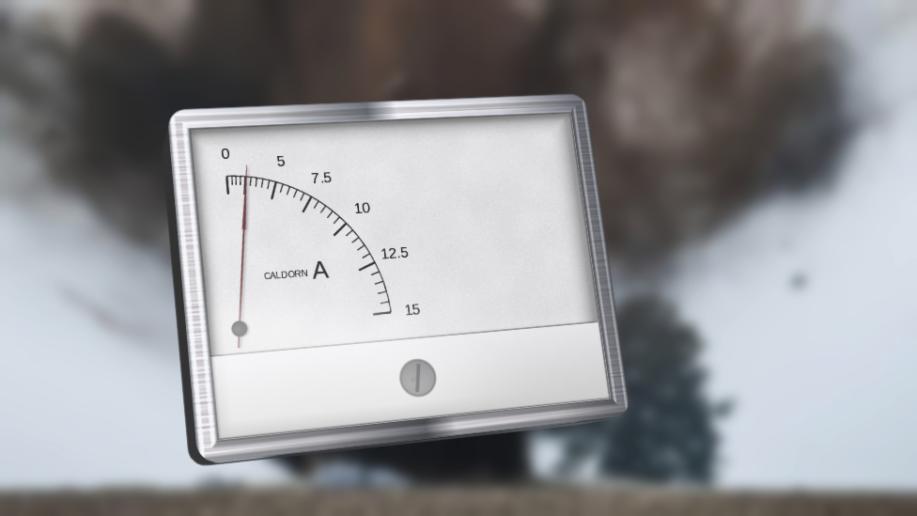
{"value": 2.5, "unit": "A"}
